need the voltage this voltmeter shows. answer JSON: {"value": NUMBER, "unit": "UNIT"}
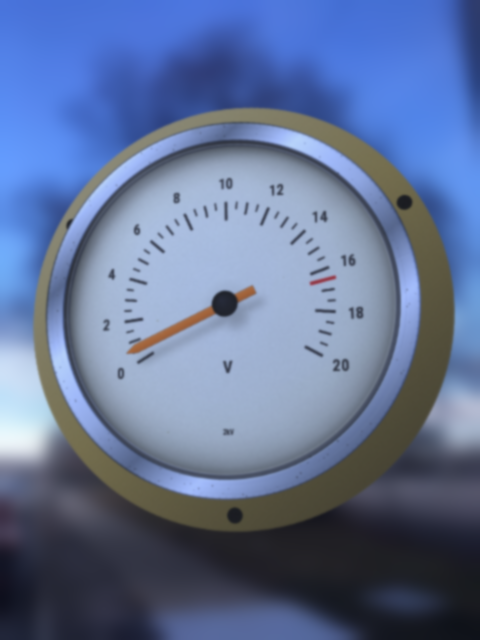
{"value": 0.5, "unit": "V"}
